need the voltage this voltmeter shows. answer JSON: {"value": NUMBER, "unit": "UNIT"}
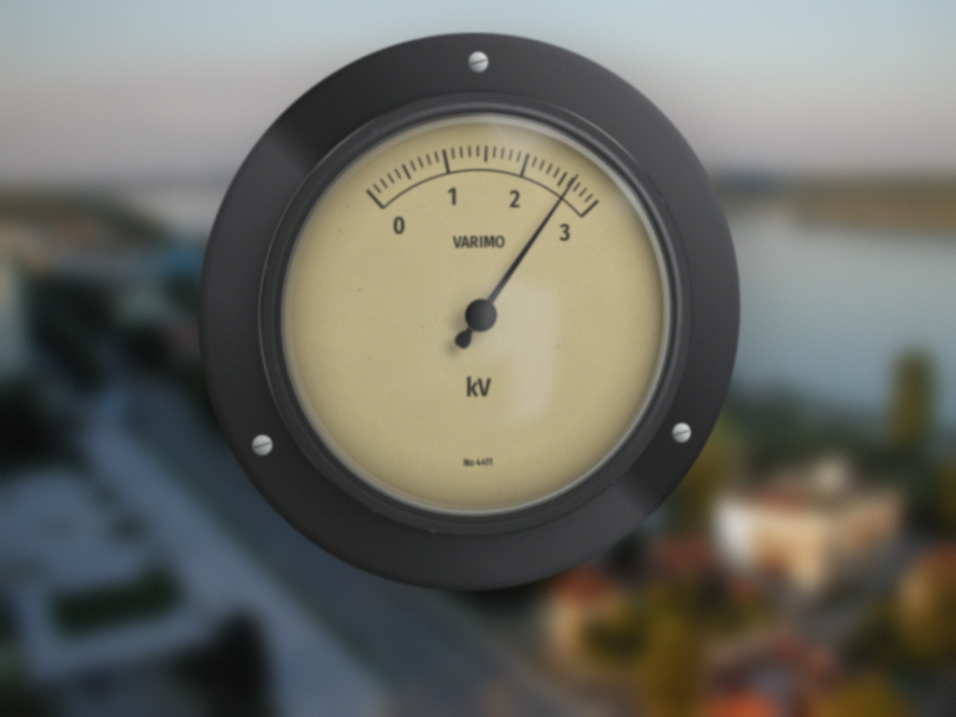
{"value": 2.6, "unit": "kV"}
